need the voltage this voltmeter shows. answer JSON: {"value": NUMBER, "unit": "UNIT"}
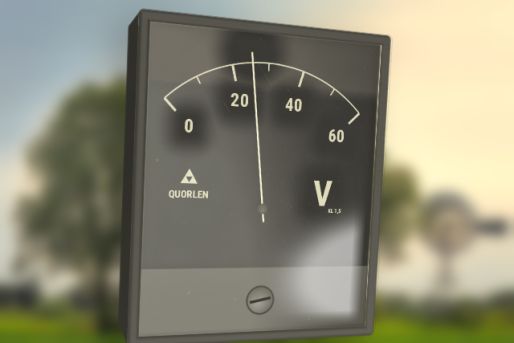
{"value": 25, "unit": "V"}
